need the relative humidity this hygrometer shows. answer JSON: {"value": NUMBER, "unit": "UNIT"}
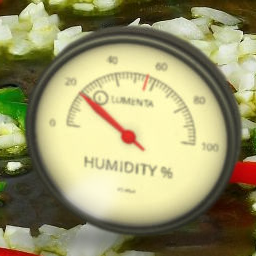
{"value": 20, "unit": "%"}
